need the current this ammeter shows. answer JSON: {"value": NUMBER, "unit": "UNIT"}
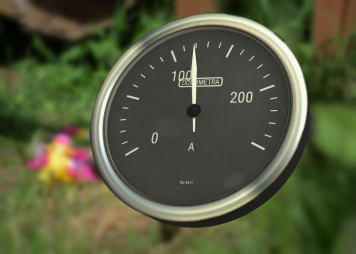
{"value": 120, "unit": "A"}
